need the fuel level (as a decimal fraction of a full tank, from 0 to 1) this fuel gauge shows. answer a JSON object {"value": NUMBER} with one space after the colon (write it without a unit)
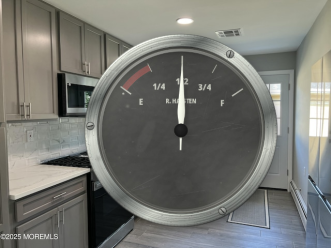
{"value": 0.5}
